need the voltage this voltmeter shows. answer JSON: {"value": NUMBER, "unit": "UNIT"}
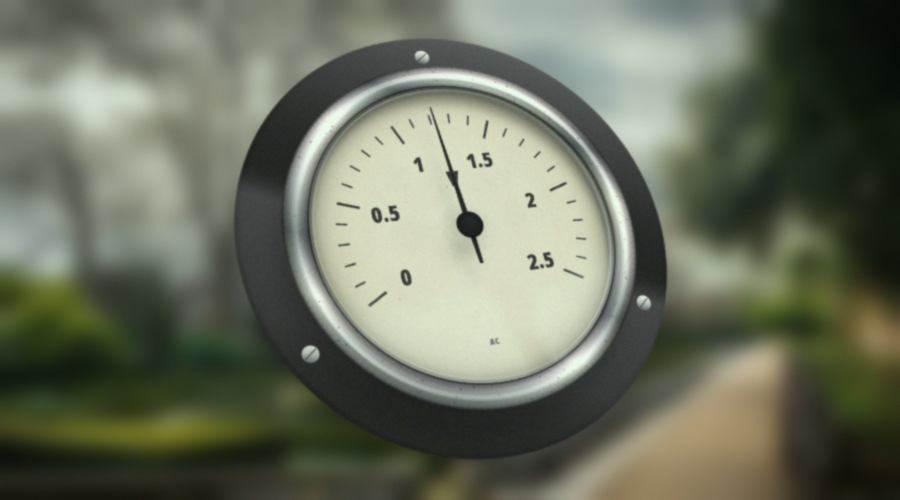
{"value": 1.2, "unit": "V"}
